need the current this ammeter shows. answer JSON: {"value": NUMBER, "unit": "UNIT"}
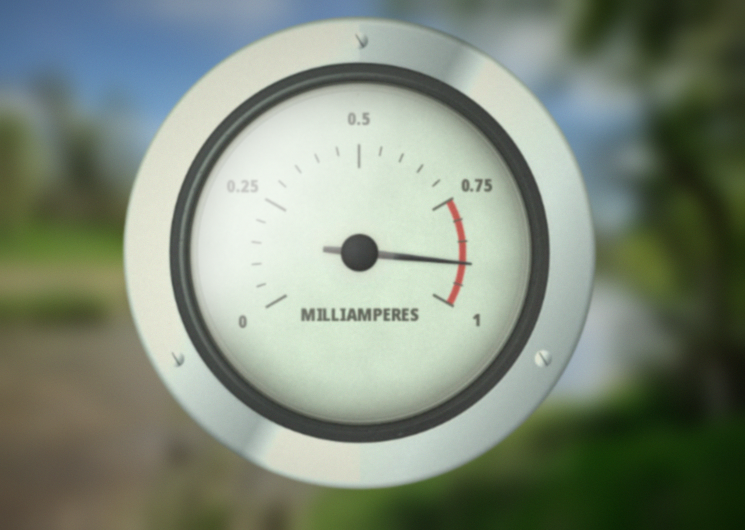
{"value": 0.9, "unit": "mA"}
